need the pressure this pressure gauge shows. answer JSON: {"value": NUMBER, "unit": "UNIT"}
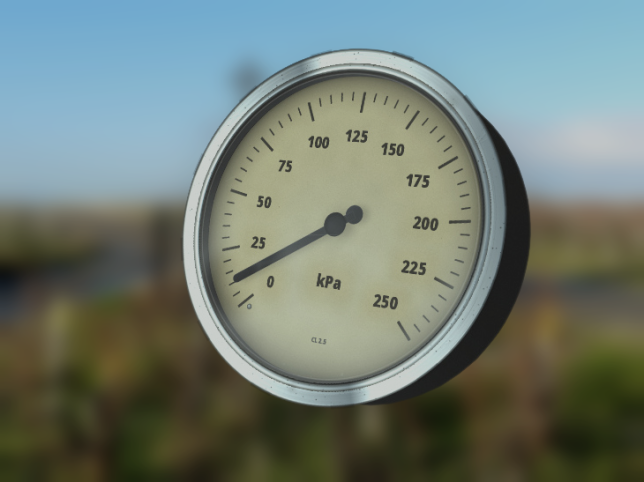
{"value": 10, "unit": "kPa"}
